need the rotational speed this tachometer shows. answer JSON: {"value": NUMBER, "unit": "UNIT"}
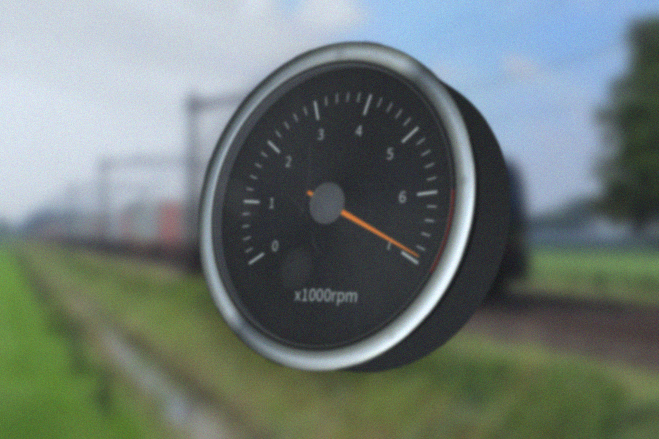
{"value": 6900, "unit": "rpm"}
